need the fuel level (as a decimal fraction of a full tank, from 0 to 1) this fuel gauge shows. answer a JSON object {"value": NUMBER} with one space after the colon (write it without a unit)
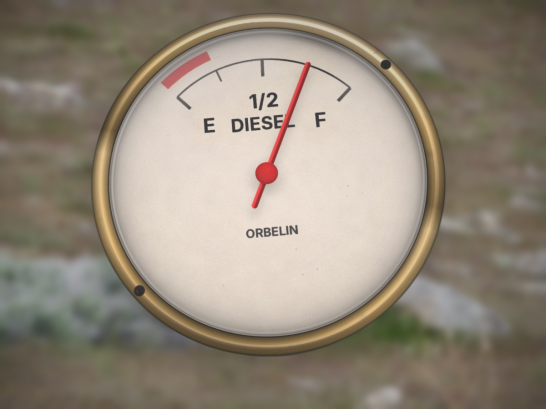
{"value": 0.75}
